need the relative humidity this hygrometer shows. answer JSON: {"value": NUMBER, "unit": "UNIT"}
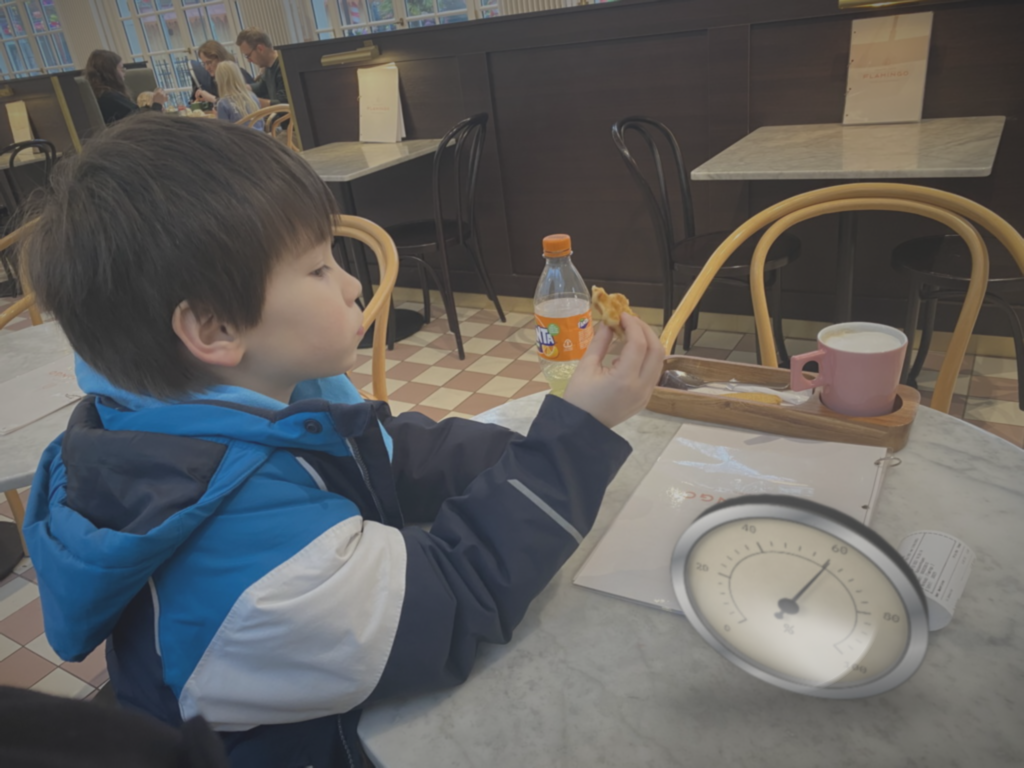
{"value": 60, "unit": "%"}
